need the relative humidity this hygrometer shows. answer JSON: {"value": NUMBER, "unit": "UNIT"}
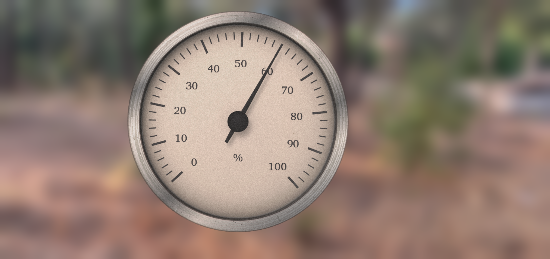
{"value": 60, "unit": "%"}
